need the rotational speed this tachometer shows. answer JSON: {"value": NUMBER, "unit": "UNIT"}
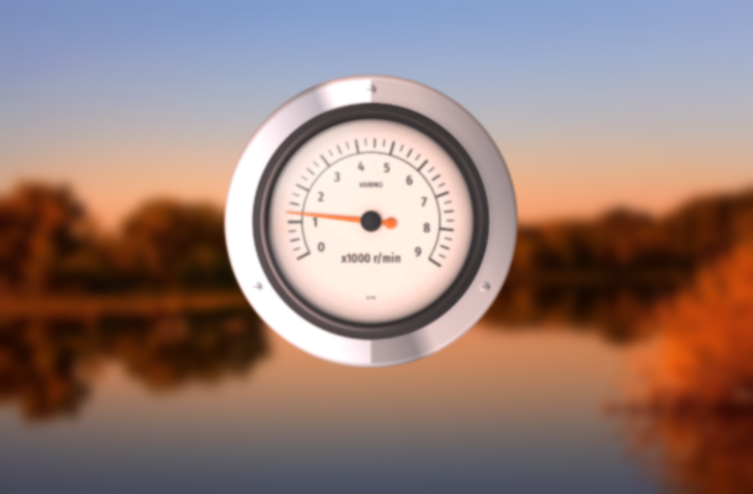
{"value": 1250, "unit": "rpm"}
